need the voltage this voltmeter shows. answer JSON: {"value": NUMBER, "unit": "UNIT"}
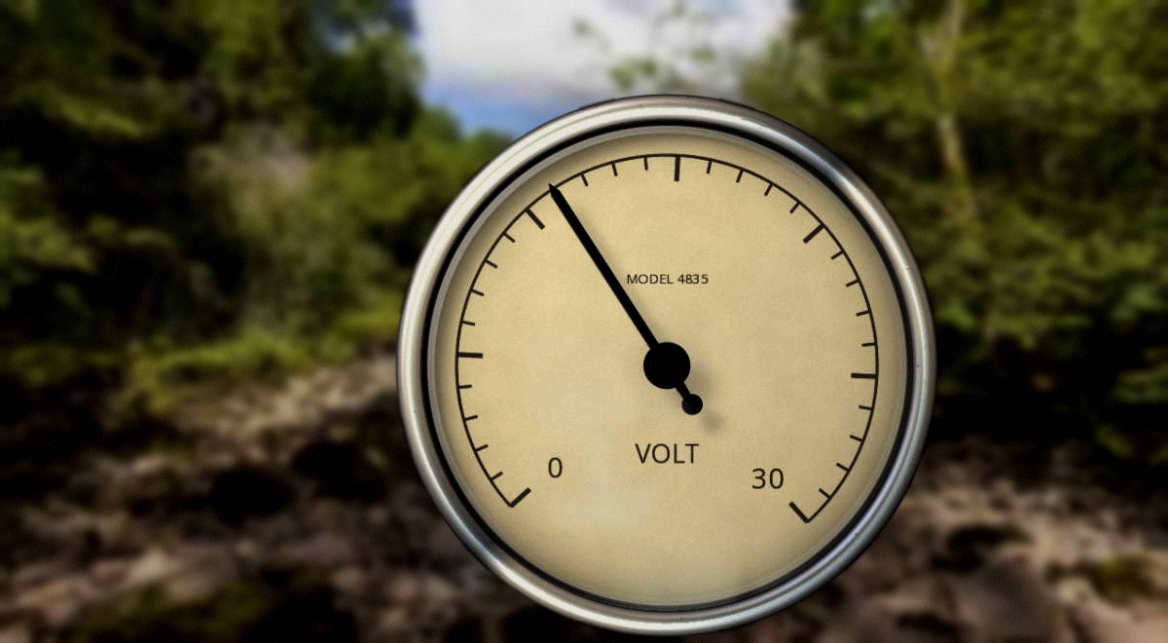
{"value": 11, "unit": "V"}
